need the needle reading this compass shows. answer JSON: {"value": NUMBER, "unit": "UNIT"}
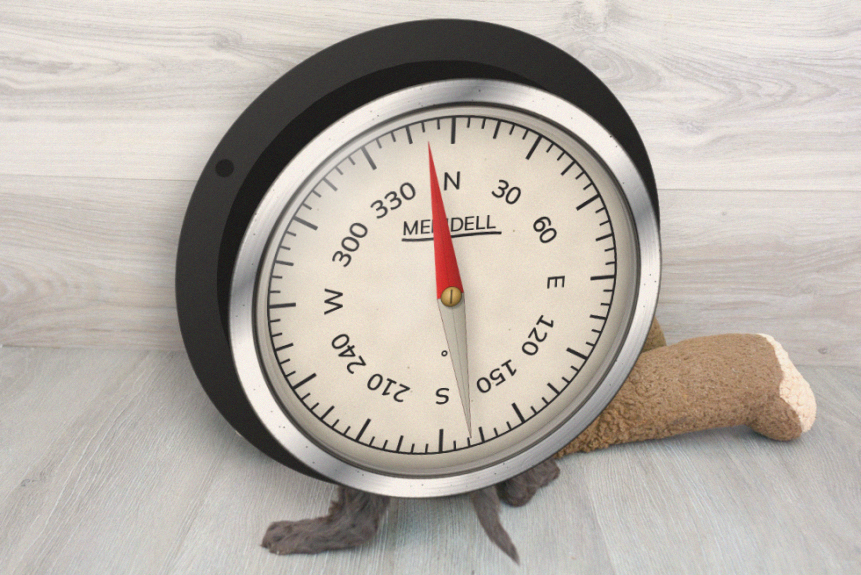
{"value": 350, "unit": "°"}
